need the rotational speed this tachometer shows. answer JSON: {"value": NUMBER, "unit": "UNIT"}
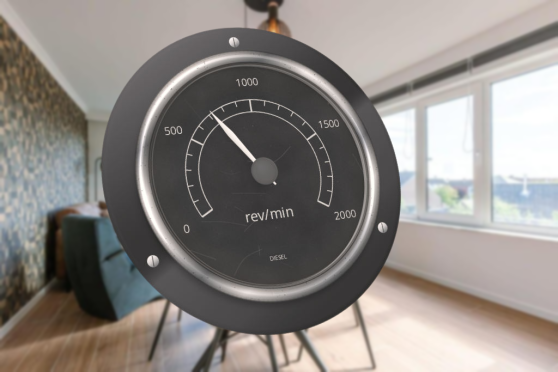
{"value": 700, "unit": "rpm"}
